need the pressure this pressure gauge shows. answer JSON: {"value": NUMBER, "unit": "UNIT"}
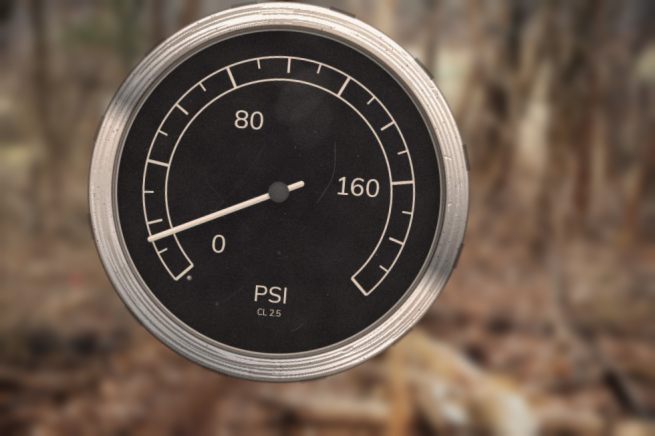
{"value": 15, "unit": "psi"}
